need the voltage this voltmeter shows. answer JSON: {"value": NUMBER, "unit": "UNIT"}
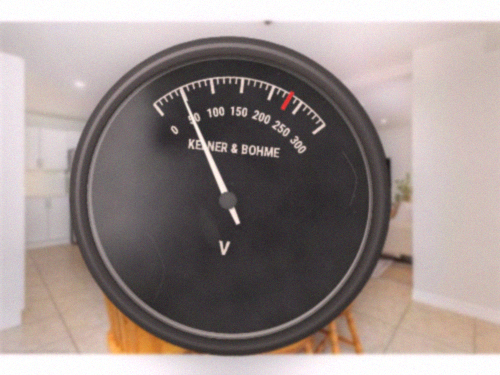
{"value": 50, "unit": "V"}
